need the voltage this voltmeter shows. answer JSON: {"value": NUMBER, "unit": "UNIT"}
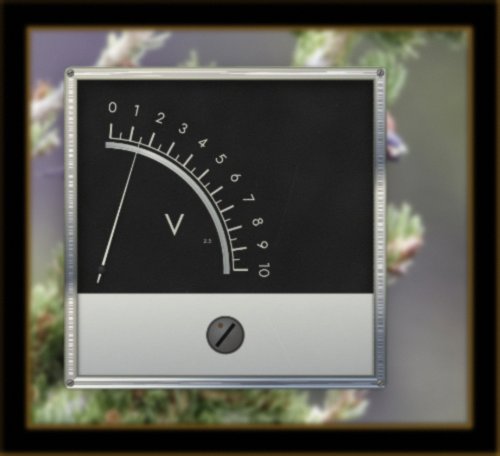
{"value": 1.5, "unit": "V"}
